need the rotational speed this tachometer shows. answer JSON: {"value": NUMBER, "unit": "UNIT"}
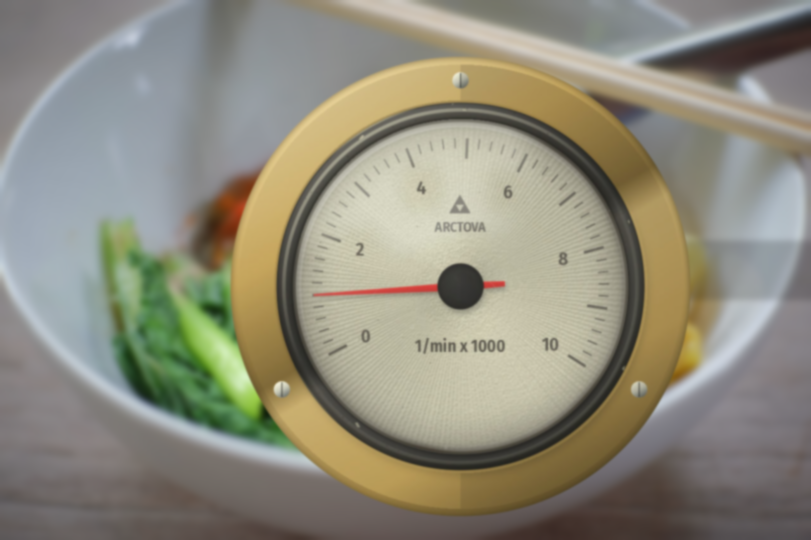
{"value": 1000, "unit": "rpm"}
